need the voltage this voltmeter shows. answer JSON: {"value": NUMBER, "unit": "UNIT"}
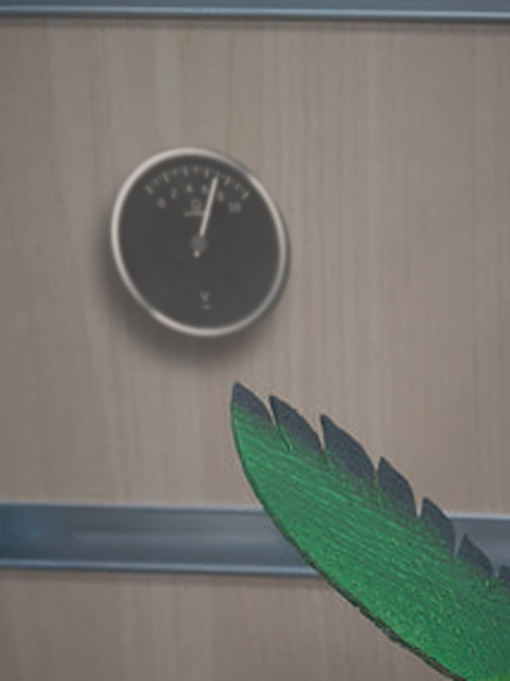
{"value": 7, "unit": "V"}
